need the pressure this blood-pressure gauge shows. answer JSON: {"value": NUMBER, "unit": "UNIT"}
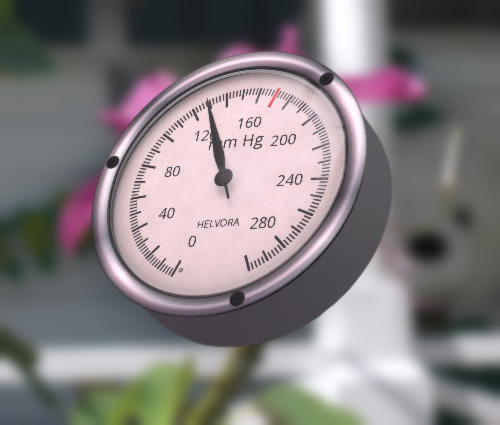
{"value": 130, "unit": "mmHg"}
